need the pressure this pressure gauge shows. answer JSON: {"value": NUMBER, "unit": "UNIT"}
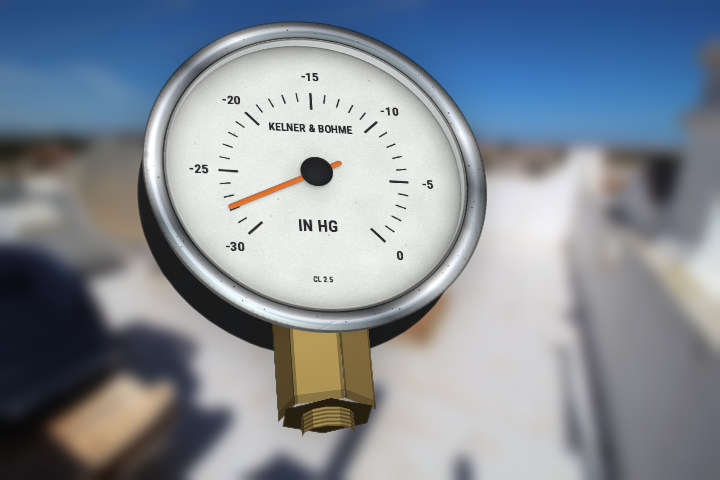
{"value": -28, "unit": "inHg"}
